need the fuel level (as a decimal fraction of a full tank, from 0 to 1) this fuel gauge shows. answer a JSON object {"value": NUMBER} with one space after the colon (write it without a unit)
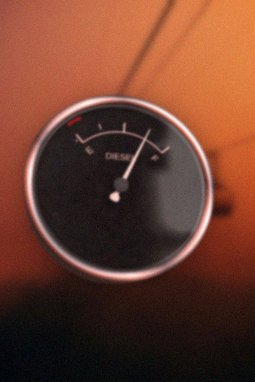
{"value": 0.75}
